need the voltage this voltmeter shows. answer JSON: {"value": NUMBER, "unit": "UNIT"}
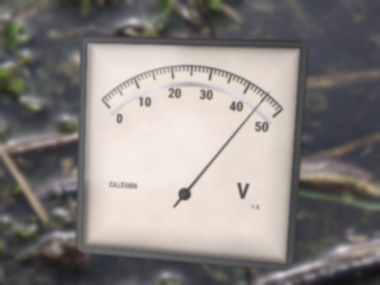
{"value": 45, "unit": "V"}
